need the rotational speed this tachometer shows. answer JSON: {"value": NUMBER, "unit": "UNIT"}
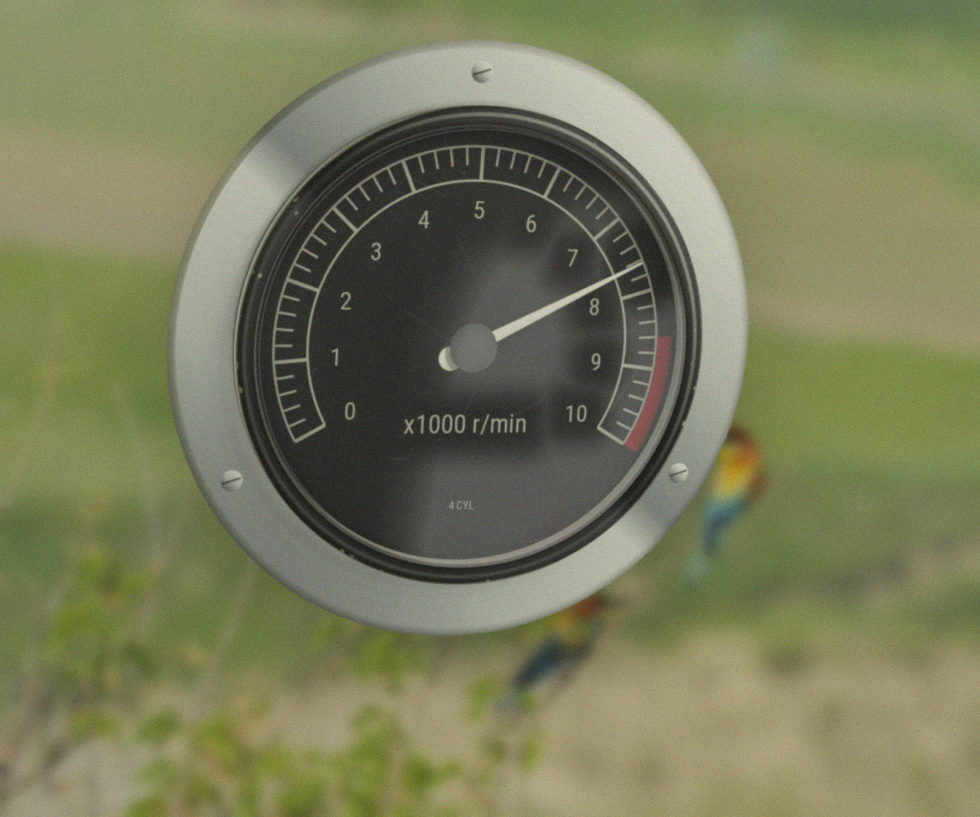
{"value": 7600, "unit": "rpm"}
